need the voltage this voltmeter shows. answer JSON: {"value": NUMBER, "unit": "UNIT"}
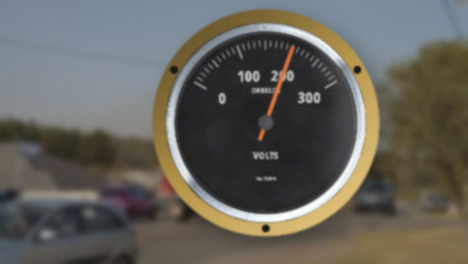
{"value": 200, "unit": "V"}
